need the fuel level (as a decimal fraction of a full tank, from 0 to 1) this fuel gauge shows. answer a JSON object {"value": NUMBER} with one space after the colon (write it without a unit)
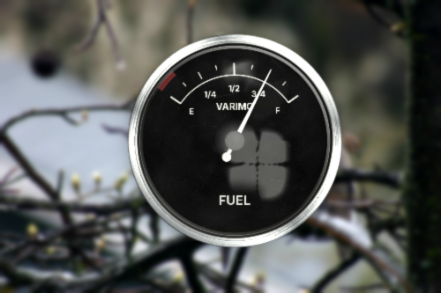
{"value": 0.75}
